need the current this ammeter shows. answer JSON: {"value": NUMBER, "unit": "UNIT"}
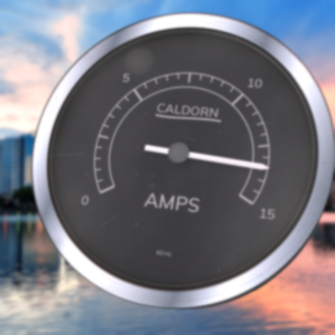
{"value": 13.5, "unit": "A"}
